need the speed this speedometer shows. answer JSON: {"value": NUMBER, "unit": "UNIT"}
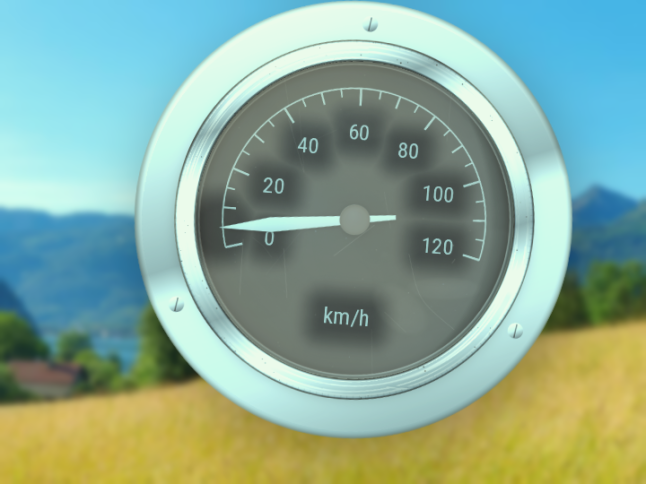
{"value": 5, "unit": "km/h"}
